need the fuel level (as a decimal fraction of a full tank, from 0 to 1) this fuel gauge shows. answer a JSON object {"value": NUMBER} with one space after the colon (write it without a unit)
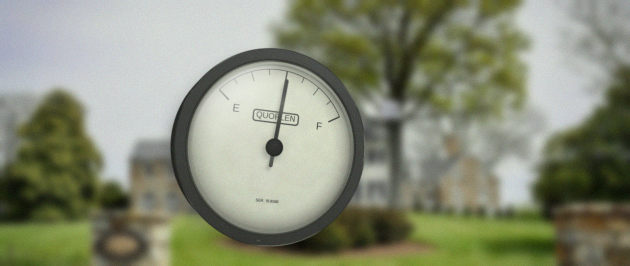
{"value": 0.5}
